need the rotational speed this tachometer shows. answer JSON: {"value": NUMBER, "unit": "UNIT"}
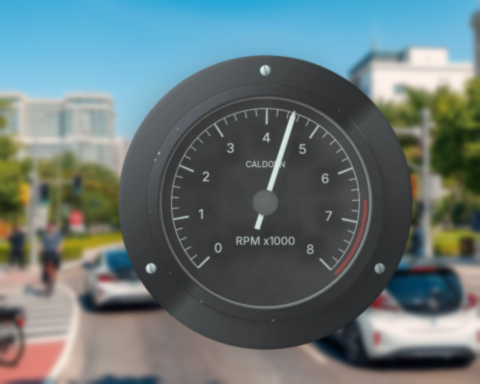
{"value": 4500, "unit": "rpm"}
